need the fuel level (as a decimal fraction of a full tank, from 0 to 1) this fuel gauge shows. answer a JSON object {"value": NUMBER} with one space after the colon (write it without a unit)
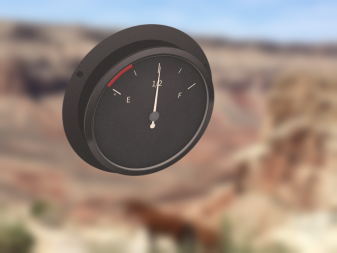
{"value": 0.5}
